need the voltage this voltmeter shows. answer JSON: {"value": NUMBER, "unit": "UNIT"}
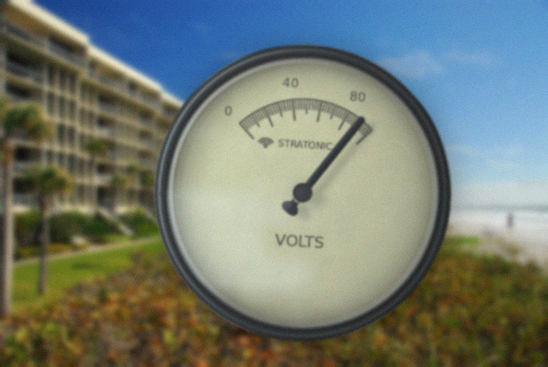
{"value": 90, "unit": "V"}
